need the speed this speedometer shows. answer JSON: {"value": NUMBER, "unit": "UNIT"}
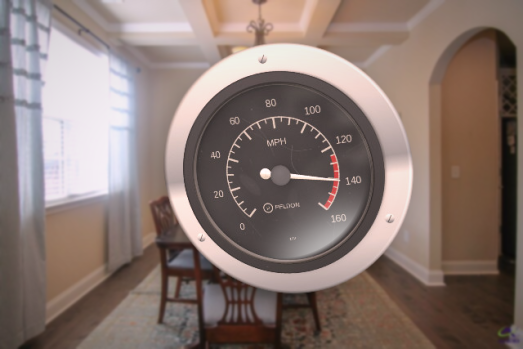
{"value": 140, "unit": "mph"}
